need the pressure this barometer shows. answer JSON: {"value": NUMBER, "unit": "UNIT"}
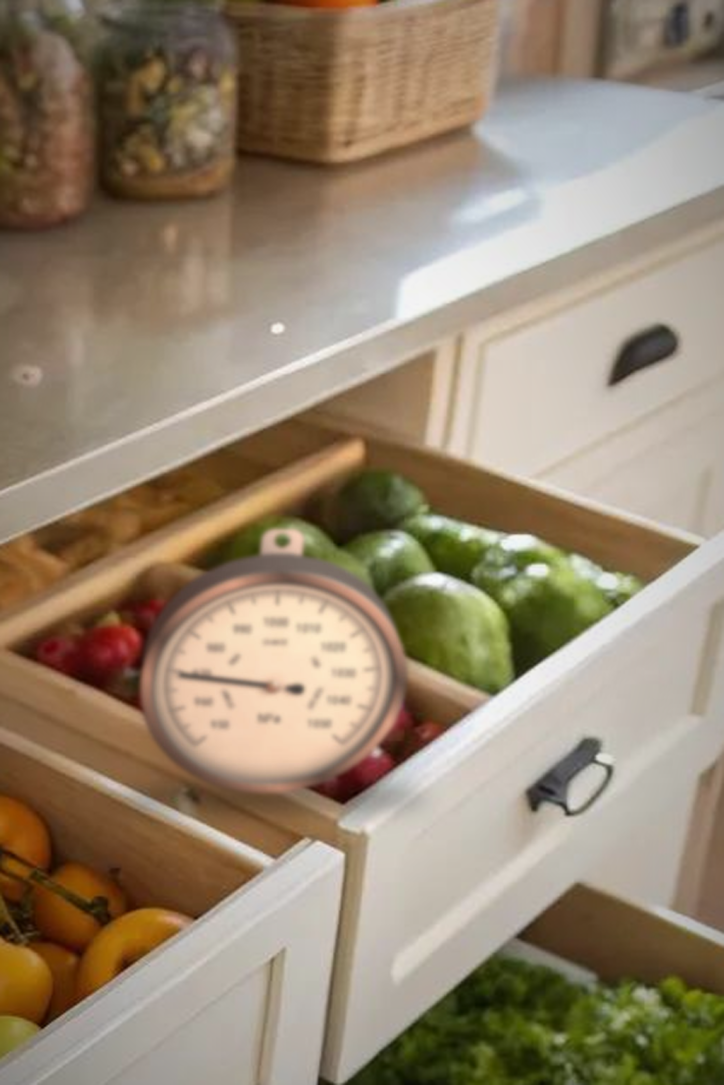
{"value": 970, "unit": "hPa"}
